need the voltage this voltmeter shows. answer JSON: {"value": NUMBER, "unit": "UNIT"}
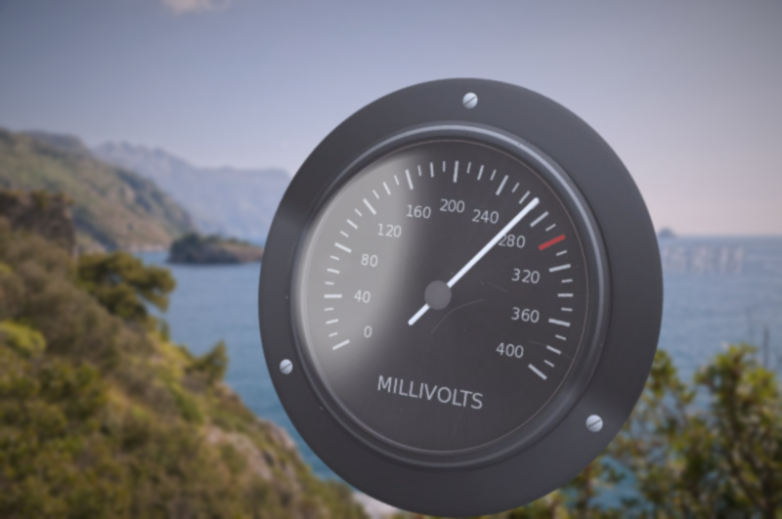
{"value": 270, "unit": "mV"}
